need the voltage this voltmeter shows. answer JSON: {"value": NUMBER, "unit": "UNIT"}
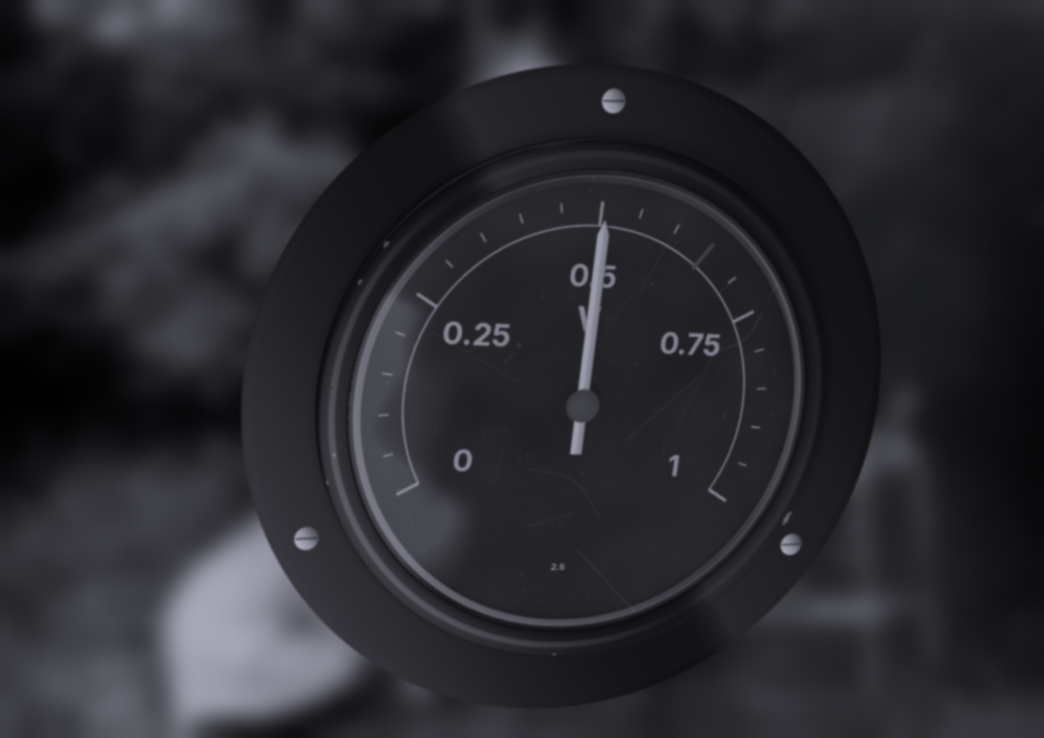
{"value": 0.5, "unit": "V"}
